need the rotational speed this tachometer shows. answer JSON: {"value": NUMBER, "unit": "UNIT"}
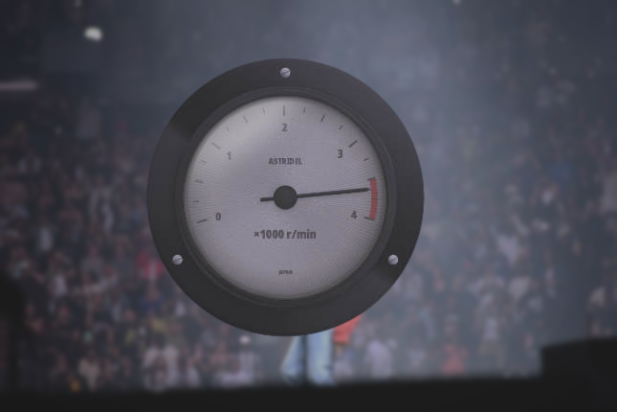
{"value": 3625, "unit": "rpm"}
